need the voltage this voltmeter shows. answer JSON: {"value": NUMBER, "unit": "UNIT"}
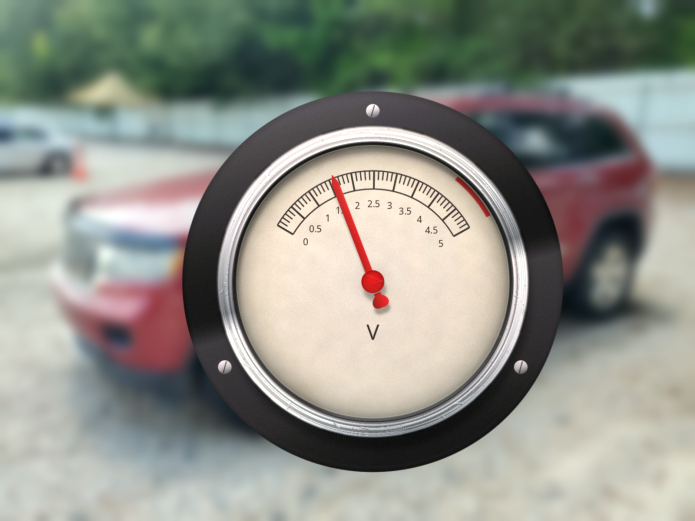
{"value": 1.6, "unit": "V"}
